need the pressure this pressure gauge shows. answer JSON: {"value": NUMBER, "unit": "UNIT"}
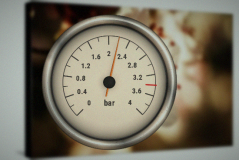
{"value": 2.2, "unit": "bar"}
